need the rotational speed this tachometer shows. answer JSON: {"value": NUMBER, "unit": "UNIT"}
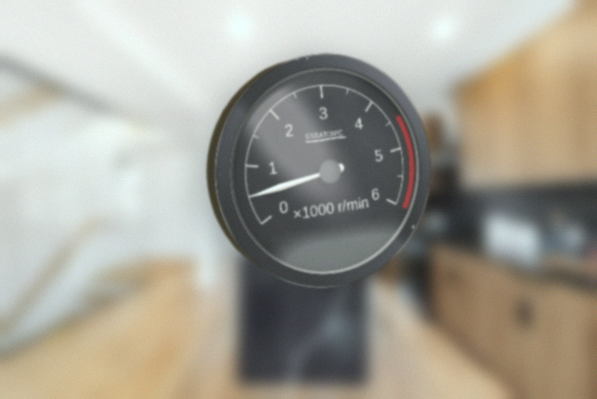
{"value": 500, "unit": "rpm"}
